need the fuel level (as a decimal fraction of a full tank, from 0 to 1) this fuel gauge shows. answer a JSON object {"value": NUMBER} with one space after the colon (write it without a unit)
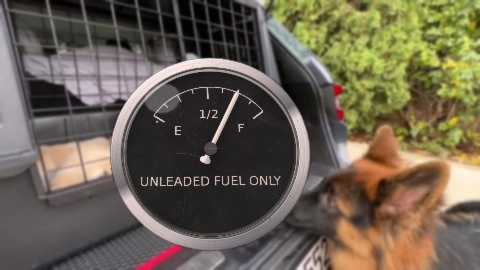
{"value": 0.75}
